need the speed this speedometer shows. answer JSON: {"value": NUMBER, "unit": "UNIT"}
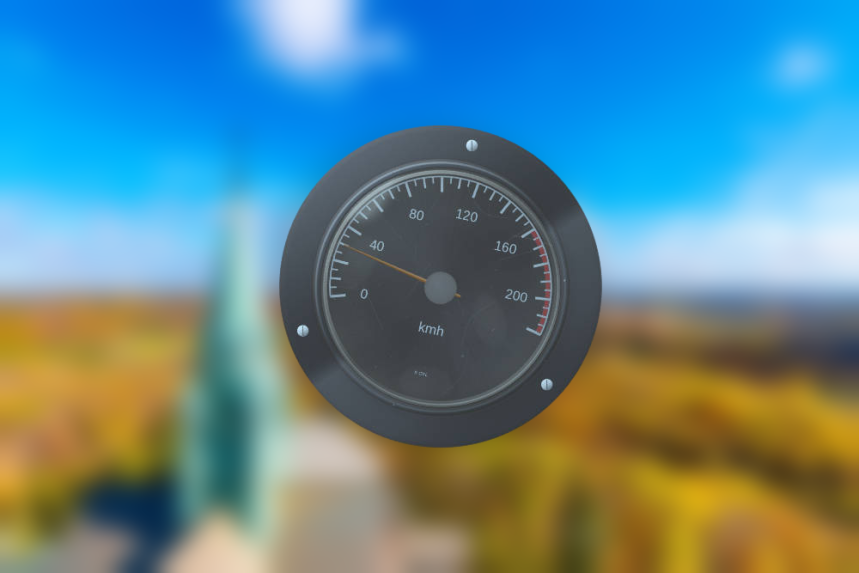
{"value": 30, "unit": "km/h"}
